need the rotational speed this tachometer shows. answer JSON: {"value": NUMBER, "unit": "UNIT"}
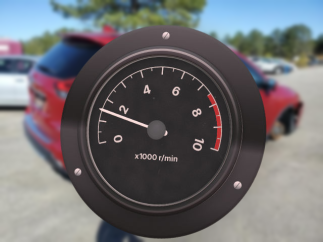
{"value": 1500, "unit": "rpm"}
